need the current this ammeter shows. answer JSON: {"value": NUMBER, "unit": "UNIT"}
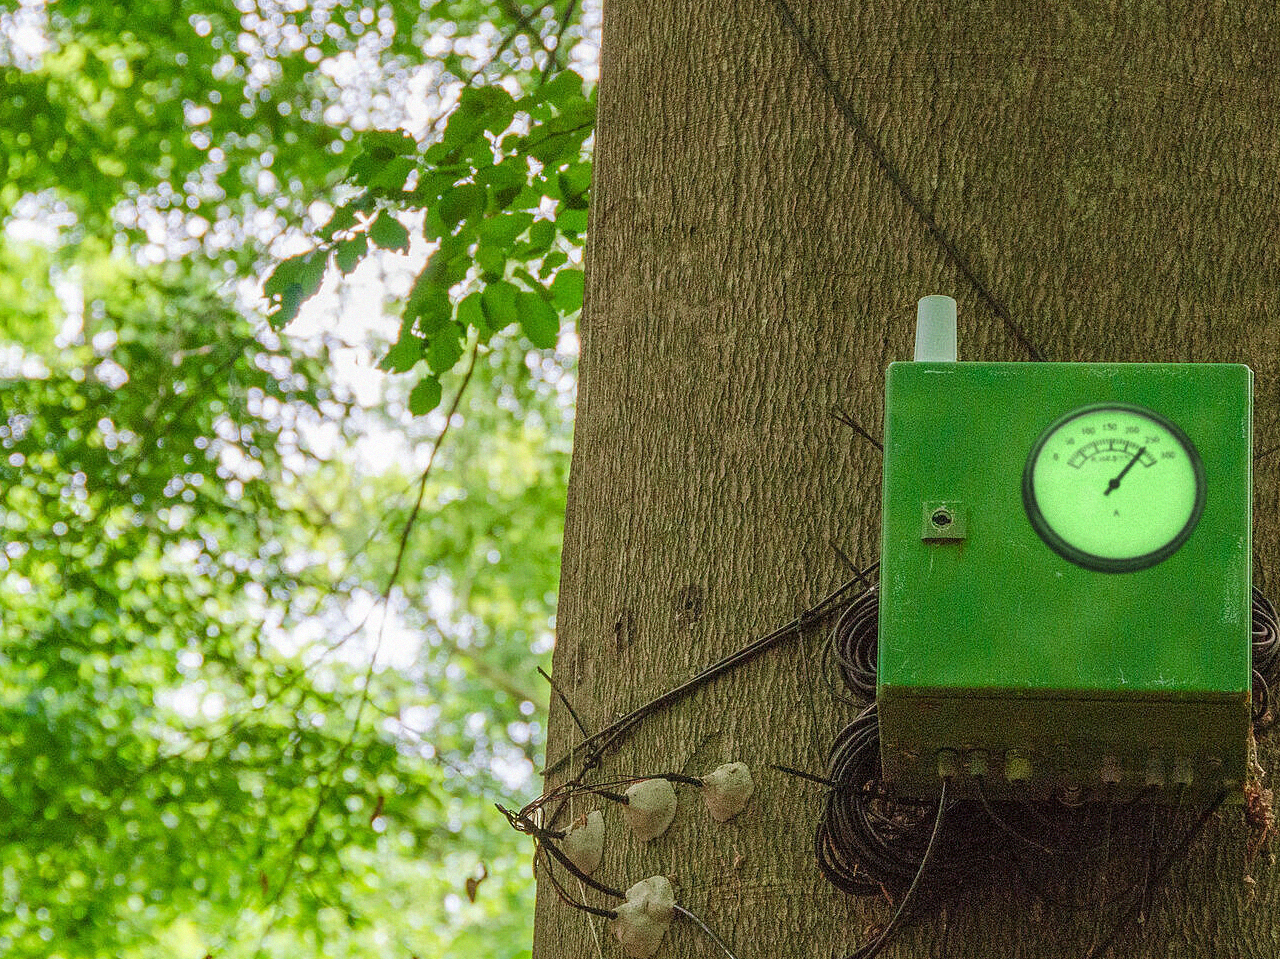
{"value": 250, "unit": "A"}
